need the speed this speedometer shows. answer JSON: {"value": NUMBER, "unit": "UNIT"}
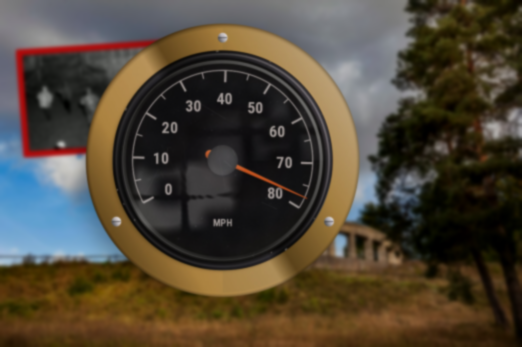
{"value": 77.5, "unit": "mph"}
